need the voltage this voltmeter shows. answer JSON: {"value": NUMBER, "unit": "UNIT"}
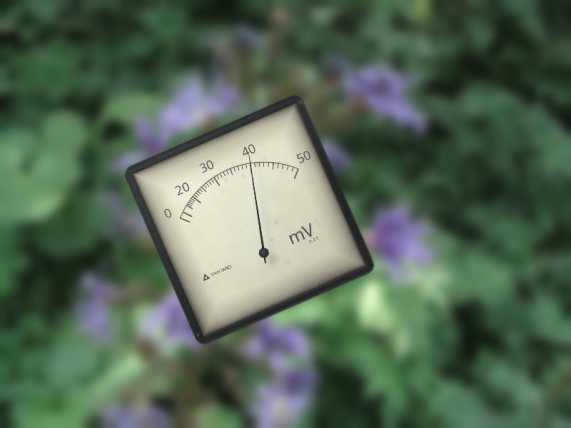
{"value": 40, "unit": "mV"}
